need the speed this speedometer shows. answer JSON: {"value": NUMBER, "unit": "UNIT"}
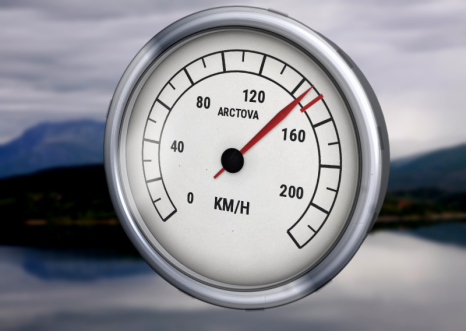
{"value": 145, "unit": "km/h"}
